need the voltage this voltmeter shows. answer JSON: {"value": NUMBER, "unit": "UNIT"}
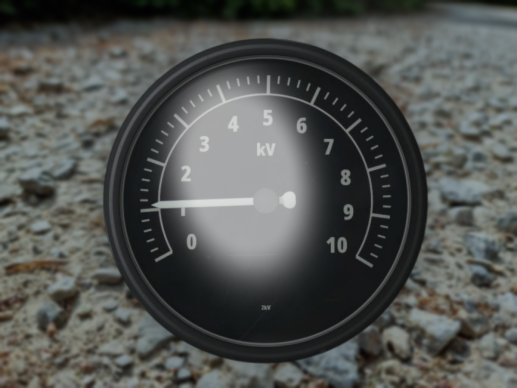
{"value": 1.1, "unit": "kV"}
